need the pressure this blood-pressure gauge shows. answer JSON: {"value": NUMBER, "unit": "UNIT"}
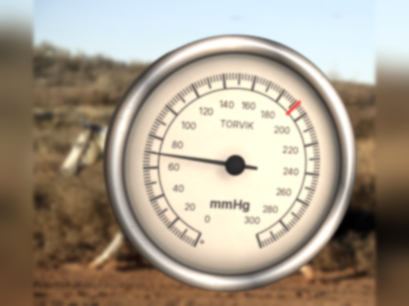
{"value": 70, "unit": "mmHg"}
